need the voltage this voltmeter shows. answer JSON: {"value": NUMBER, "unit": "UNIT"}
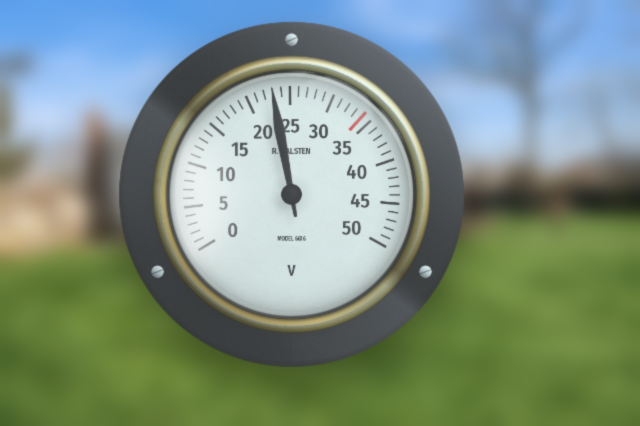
{"value": 23, "unit": "V"}
